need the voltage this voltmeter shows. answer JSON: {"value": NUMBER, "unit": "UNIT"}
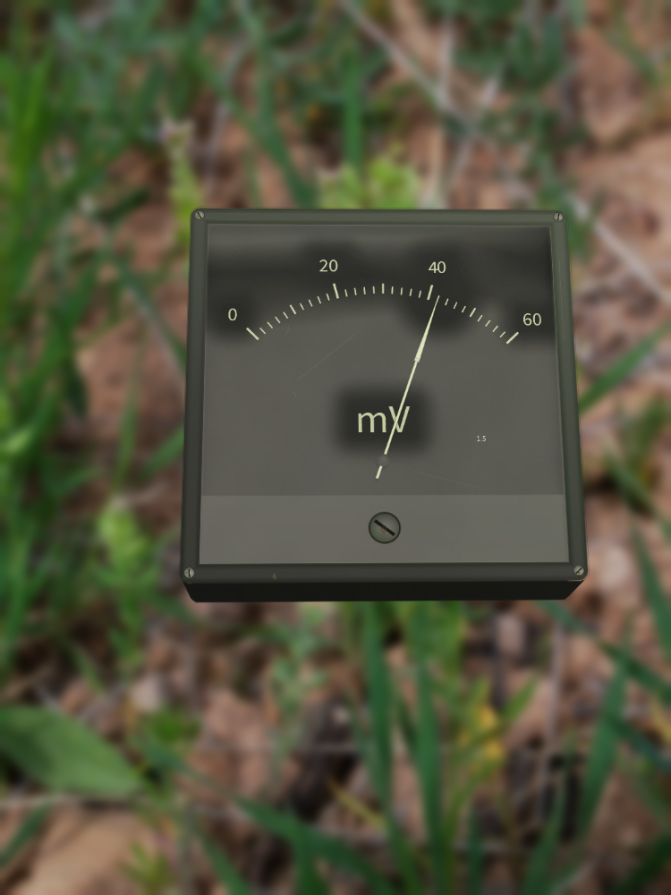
{"value": 42, "unit": "mV"}
